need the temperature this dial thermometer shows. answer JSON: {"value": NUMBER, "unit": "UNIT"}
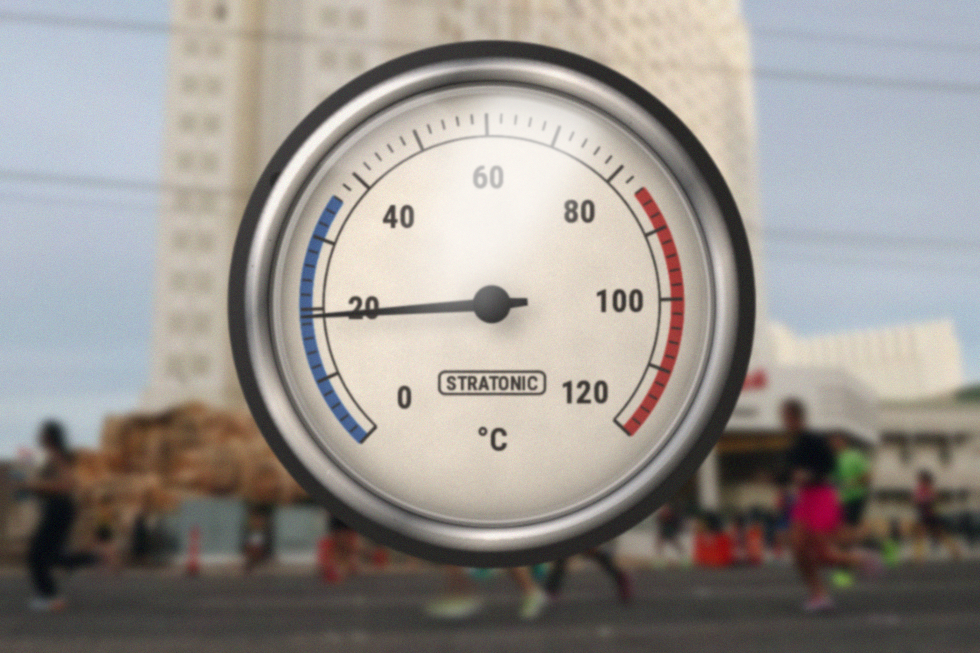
{"value": 19, "unit": "°C"}
